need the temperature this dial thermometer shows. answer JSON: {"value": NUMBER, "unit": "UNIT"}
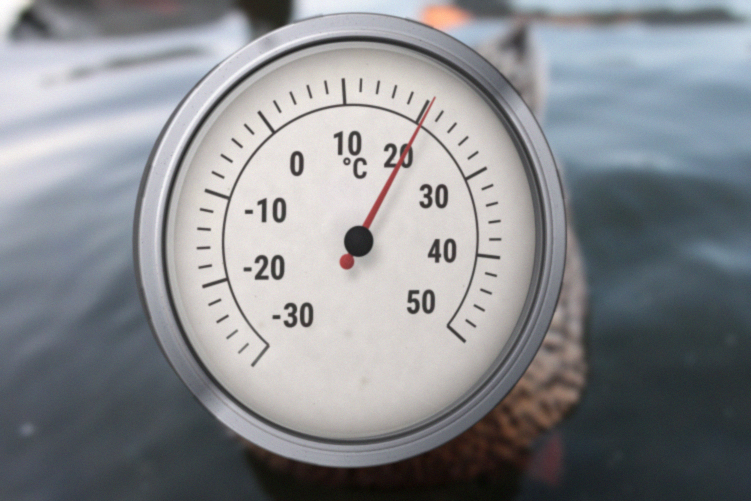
{"value": 20, "unit": "°C"}
